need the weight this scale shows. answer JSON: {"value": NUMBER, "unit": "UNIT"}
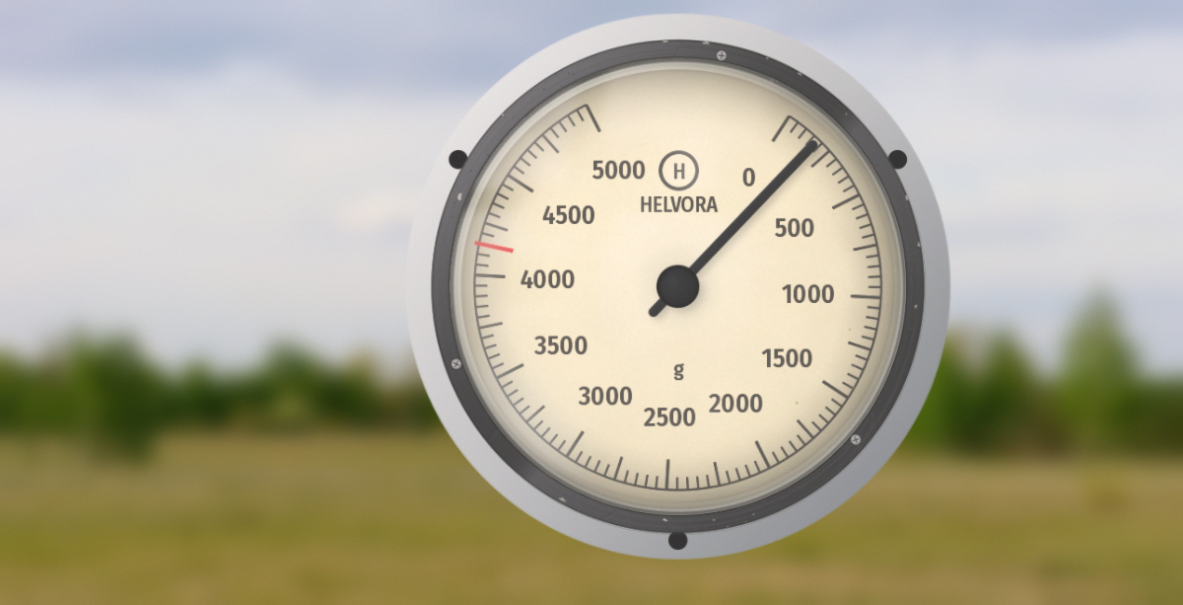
{"value": 175, "unit": "g"}
